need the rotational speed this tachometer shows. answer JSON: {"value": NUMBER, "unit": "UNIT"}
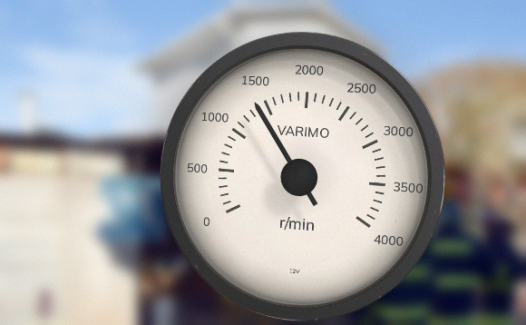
{"value": 1400, "unit": "rpm"}
